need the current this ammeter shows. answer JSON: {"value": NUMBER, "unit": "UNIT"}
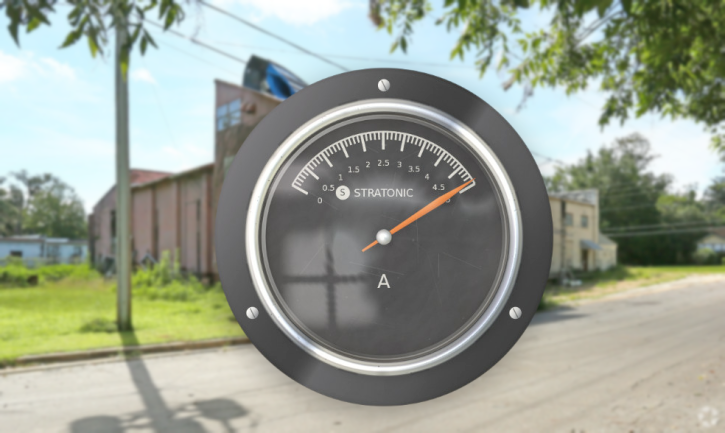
{"value": 4.9, "unit": "A"}
